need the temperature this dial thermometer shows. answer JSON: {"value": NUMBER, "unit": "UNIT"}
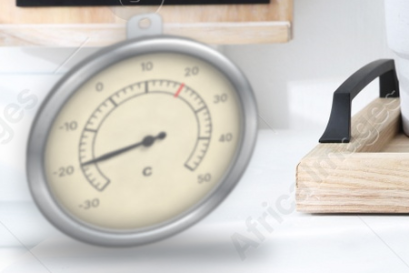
{"value": -20, "unit": "°C"}
